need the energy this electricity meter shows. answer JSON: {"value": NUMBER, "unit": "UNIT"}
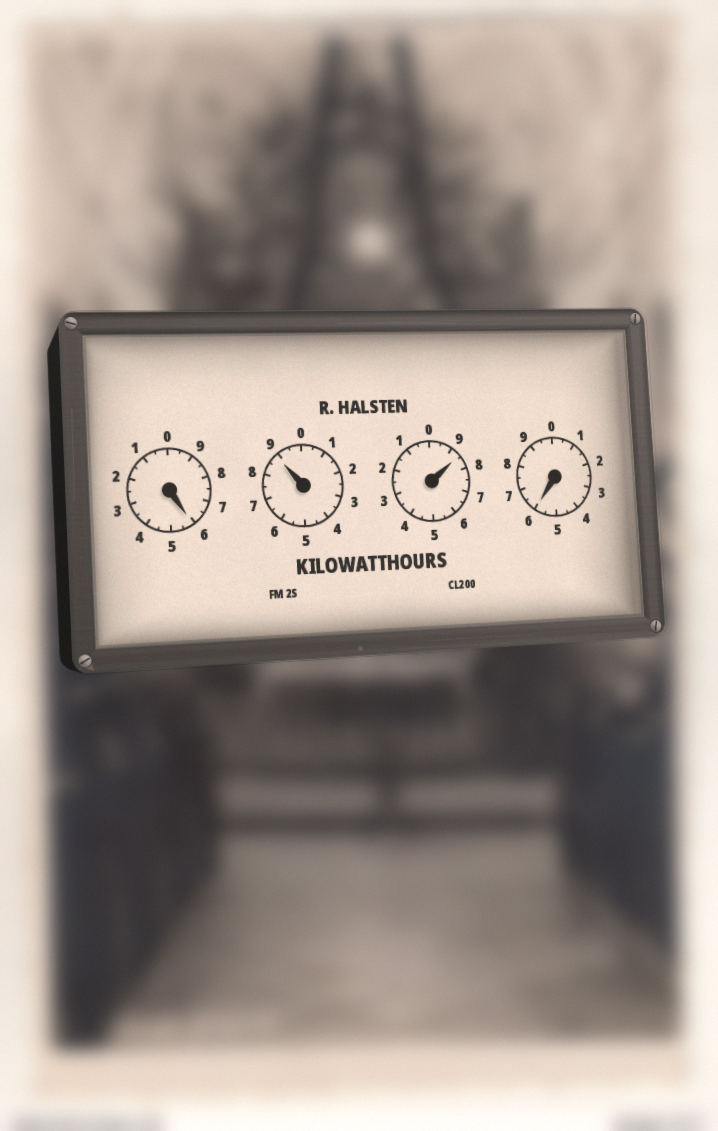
{"value": 5886, "unit": "kWh"}
